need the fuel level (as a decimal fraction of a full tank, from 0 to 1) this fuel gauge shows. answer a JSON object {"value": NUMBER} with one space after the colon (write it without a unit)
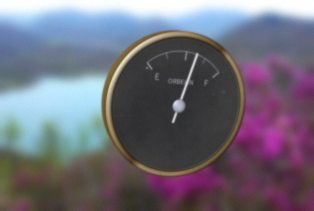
{"value": 0.625}
